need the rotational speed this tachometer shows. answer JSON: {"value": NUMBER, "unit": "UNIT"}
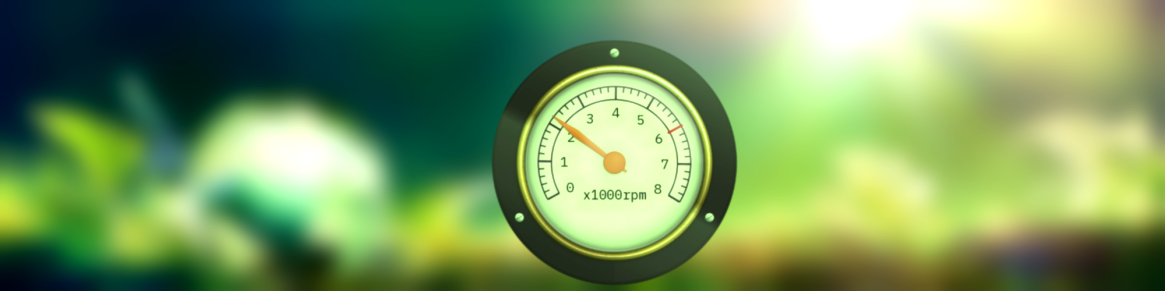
{"value": 2200, "unit": "rpm"}
